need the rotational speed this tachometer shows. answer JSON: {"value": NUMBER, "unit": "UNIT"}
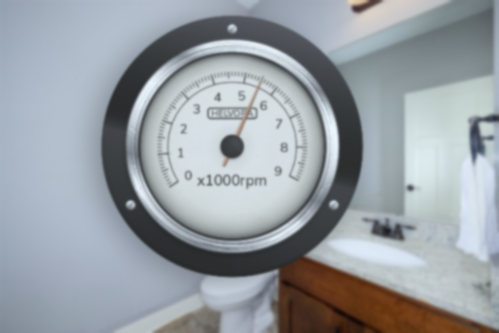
{"value": 5500, "unit": "rpm"}
